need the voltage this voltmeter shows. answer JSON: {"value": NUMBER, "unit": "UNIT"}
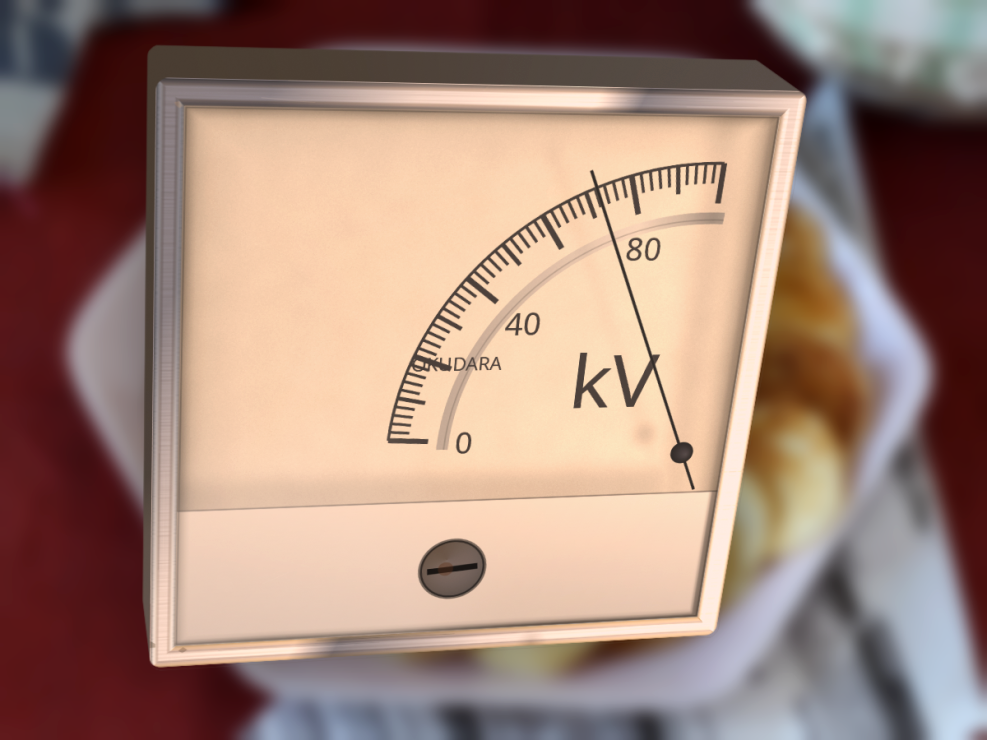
{"value": 72, "unit": "kV"}
